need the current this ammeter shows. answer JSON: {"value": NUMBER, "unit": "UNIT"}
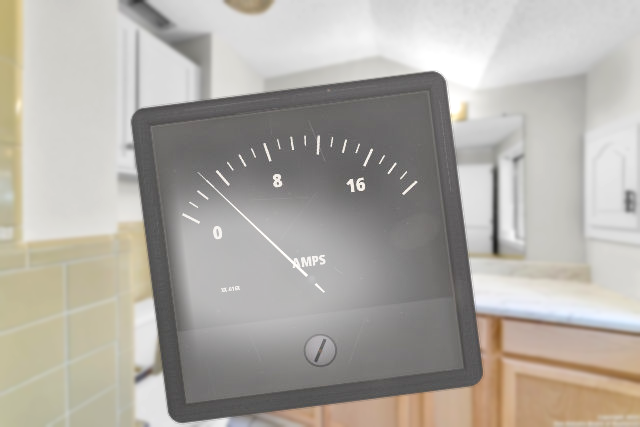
{"value": 3, "unit": "A"}
